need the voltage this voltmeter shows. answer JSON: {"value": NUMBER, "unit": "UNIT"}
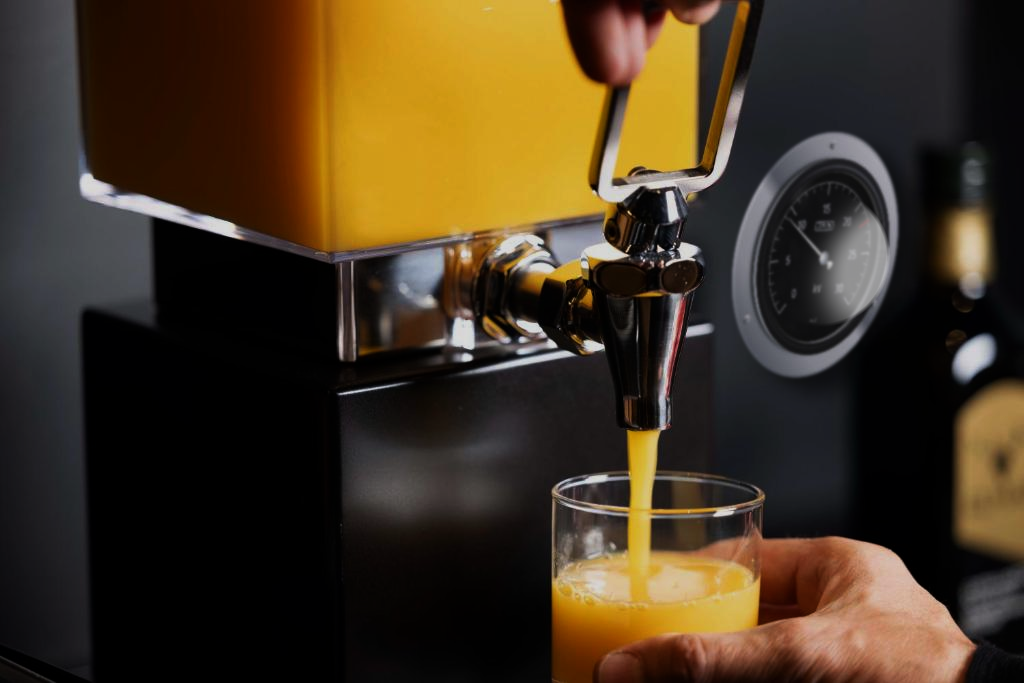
{"value": 9, "unit": "kV"}
